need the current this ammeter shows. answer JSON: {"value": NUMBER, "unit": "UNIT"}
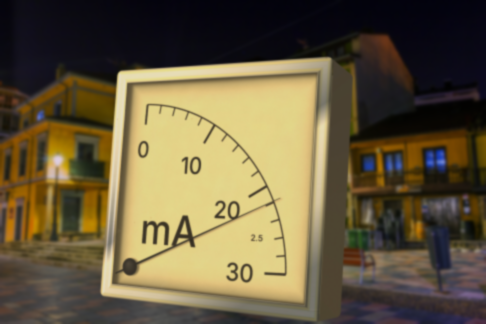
{"value": 22, "unit": "mA"}
